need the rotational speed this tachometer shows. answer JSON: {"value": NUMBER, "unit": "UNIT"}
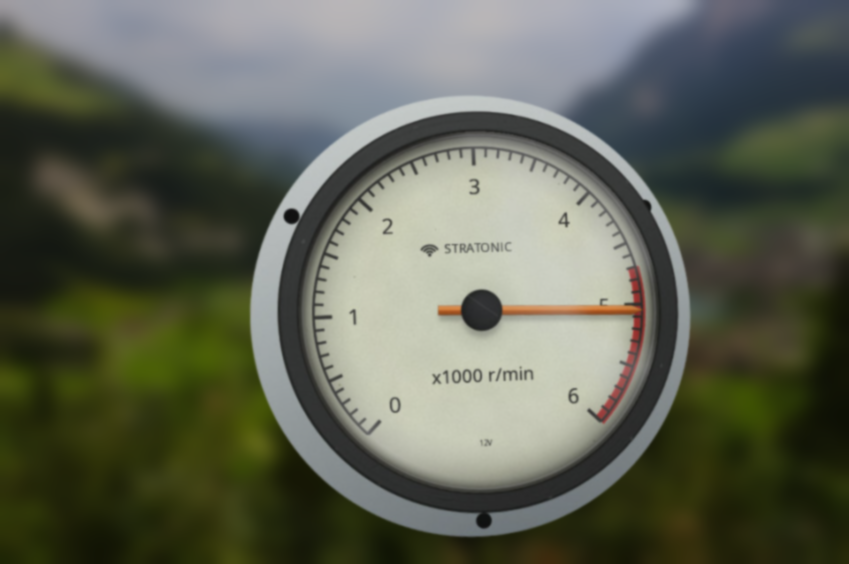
{"value": 5050, "unit": "rpm"}
